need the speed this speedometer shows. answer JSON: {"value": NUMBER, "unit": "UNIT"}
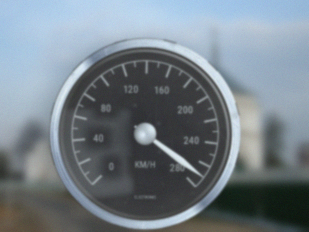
{"value": 270, "unit": "km/h"}
